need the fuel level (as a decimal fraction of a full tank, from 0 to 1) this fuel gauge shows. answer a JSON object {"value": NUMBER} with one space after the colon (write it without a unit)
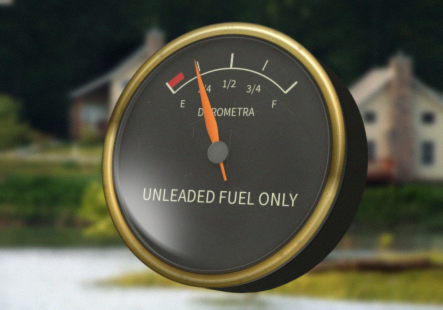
{"value": 0.25}
